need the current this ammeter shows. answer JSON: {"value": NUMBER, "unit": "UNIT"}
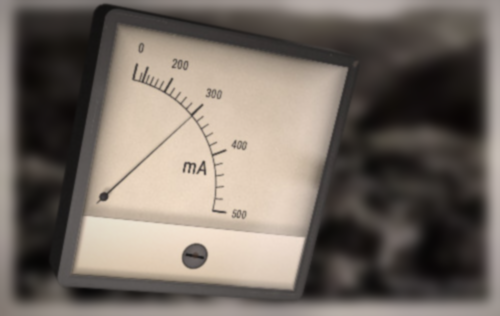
{"value": 300, "unit": "mA"}
